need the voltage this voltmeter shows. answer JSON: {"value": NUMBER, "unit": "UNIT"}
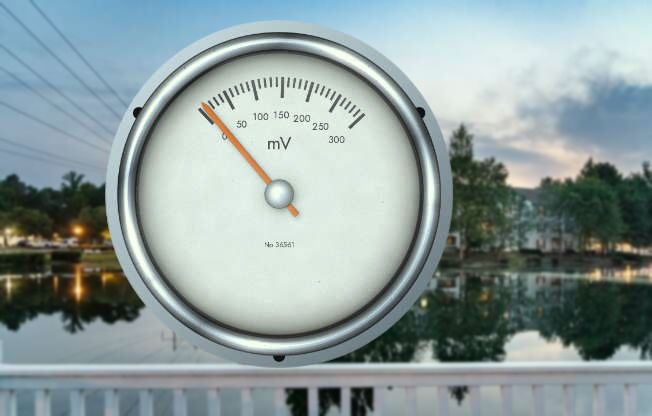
{"value": 10, "unit": "mV"}
